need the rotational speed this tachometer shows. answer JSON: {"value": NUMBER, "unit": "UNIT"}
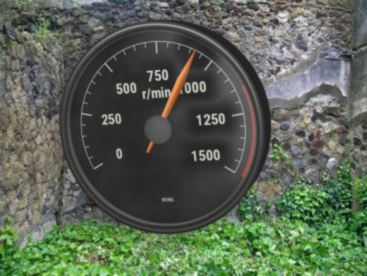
{"value": 925, "unit": "rpm"}
